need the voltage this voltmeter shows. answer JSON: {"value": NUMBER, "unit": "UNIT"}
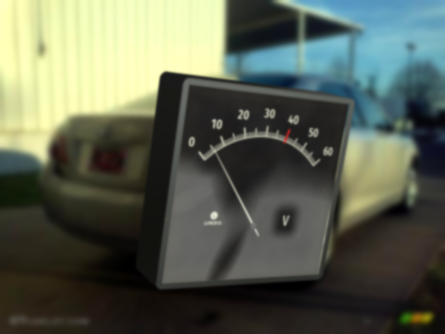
{"value": 5, "unit": "V"}
